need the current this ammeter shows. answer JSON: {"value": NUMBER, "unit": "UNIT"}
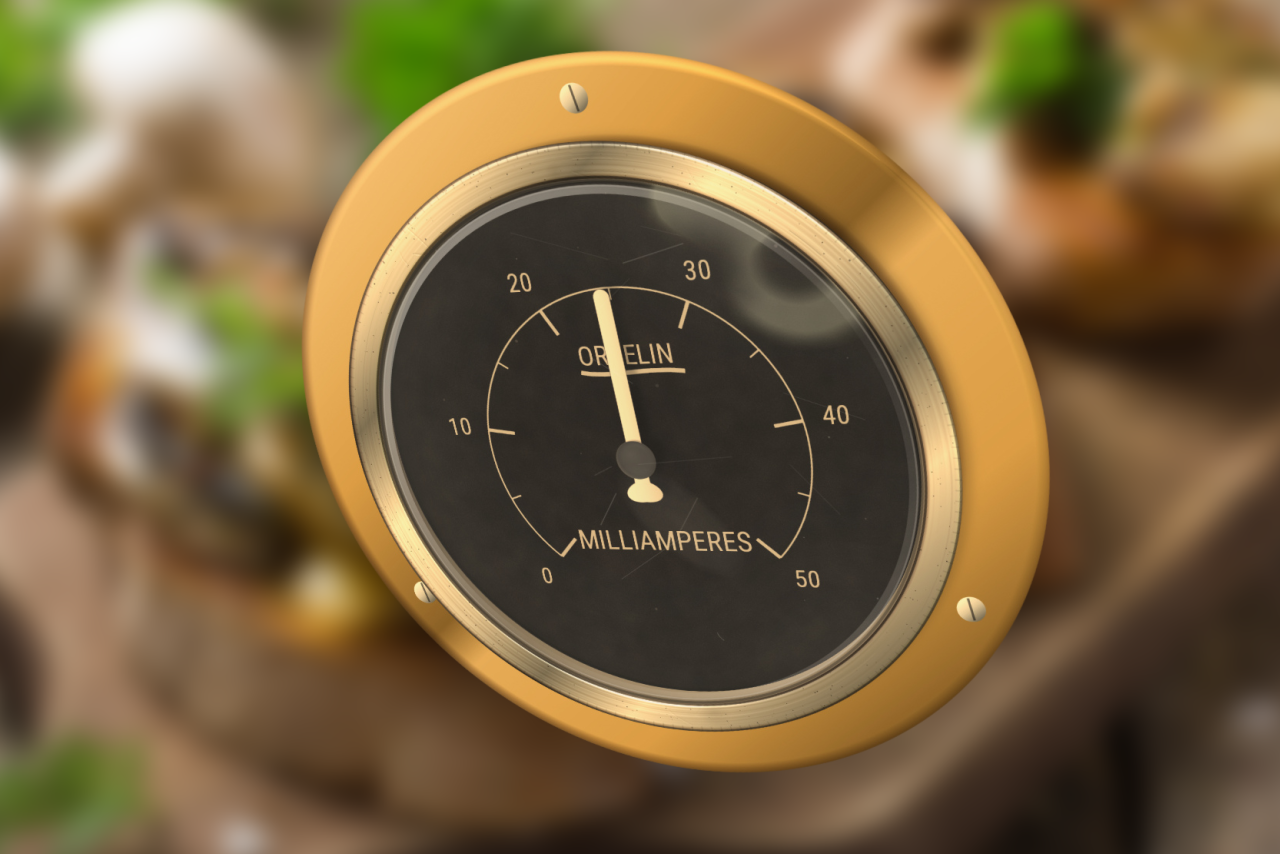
{"value": 25, "unit": "mA"}
